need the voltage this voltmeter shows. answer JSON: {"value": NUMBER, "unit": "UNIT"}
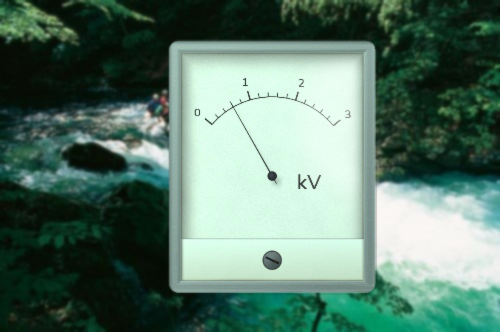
{"value": 0.6, "unit": "kV"}
